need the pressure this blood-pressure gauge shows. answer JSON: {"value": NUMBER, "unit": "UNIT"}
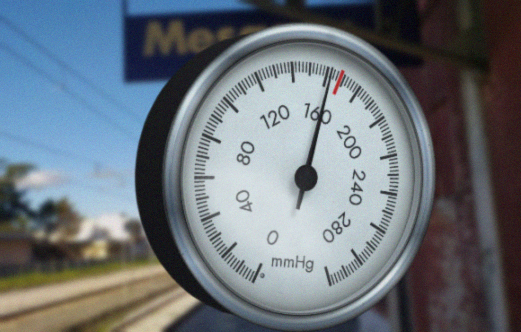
{"value": 160, "unit": "mmHg"}
